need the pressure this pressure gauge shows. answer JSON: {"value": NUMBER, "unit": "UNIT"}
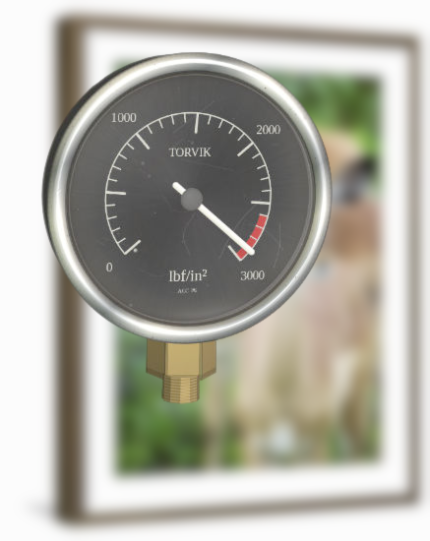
{"value": 2900, "unit": "psi"}
